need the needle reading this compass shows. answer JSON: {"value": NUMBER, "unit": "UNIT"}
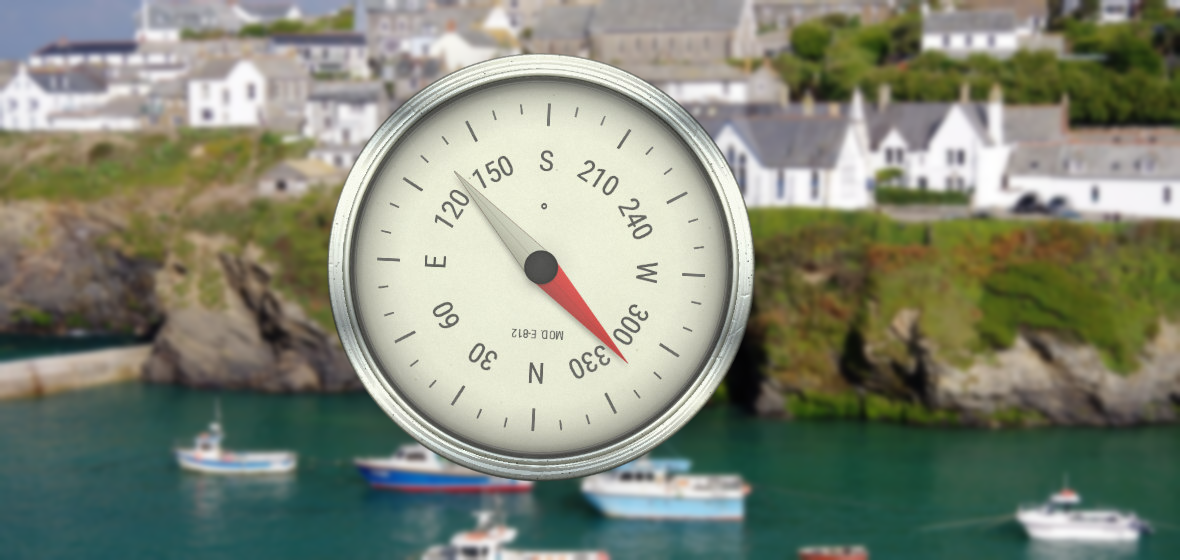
{"value": 315, "unit": "°"}
